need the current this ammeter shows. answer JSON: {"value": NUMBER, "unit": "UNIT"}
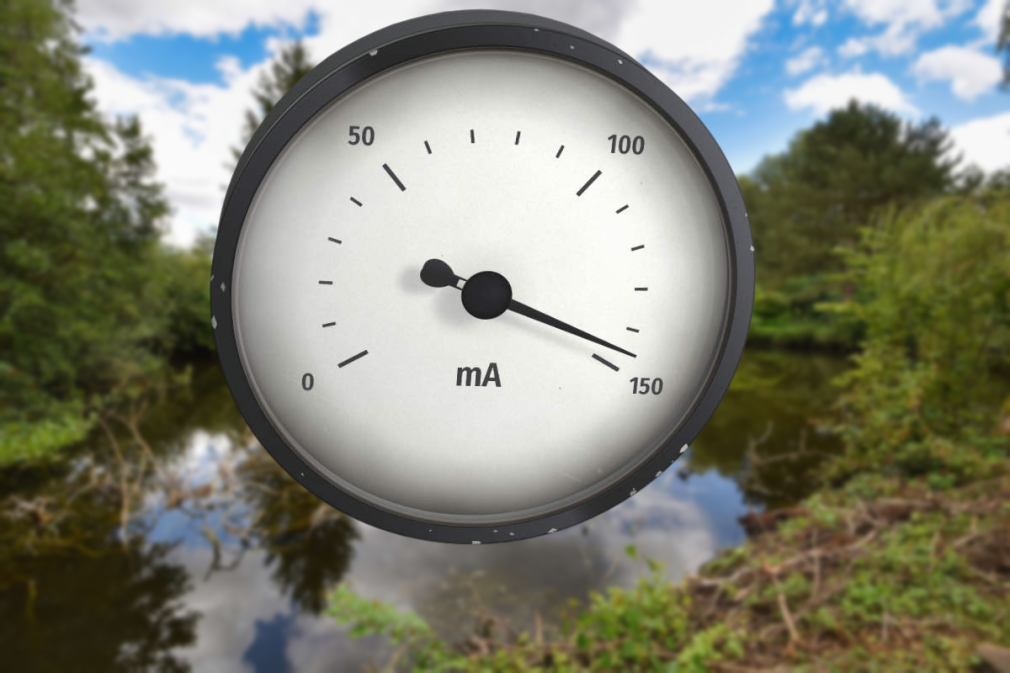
{"value": 145, "unit": "mA"}
